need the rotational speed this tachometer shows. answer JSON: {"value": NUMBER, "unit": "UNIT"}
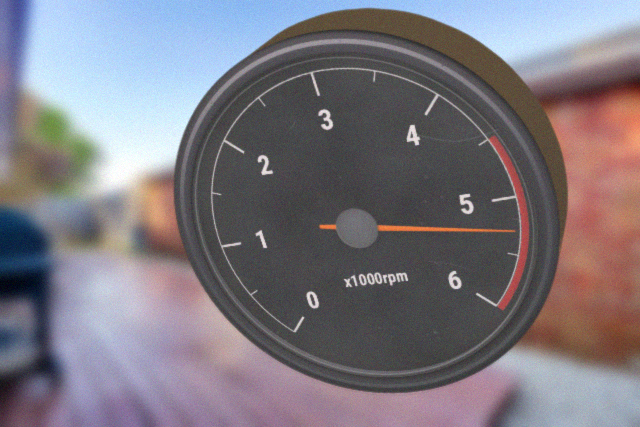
{"value": 5250, "unit": "rpm"}
